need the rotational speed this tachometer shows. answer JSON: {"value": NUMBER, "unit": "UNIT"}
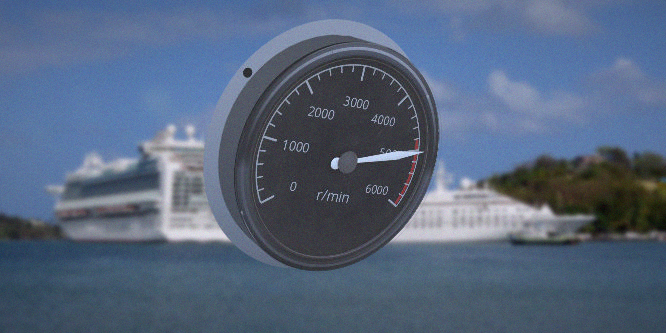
{"value": 5000, "unit": "rpm"}
